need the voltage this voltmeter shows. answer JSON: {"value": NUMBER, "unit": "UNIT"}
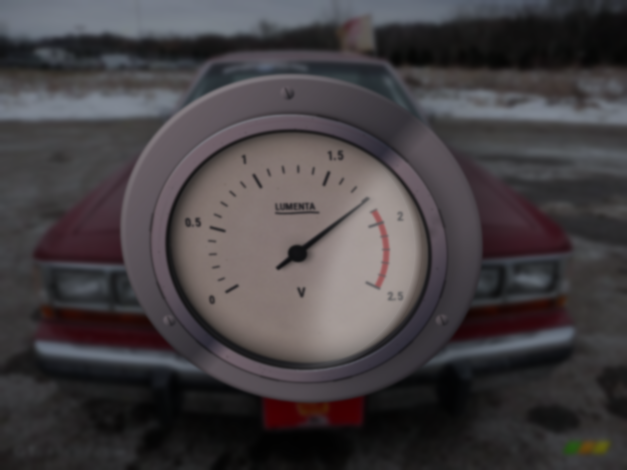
{"value": 1.8, "unit": "V"}
